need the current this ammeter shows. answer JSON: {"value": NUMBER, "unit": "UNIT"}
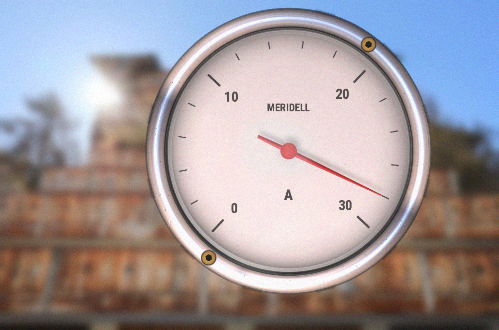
{"value": 28, "unit": "A"}
